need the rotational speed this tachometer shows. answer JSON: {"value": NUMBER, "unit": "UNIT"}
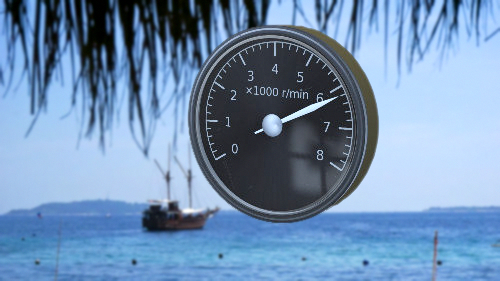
{"value": 6200, "unit": "rpm"}
